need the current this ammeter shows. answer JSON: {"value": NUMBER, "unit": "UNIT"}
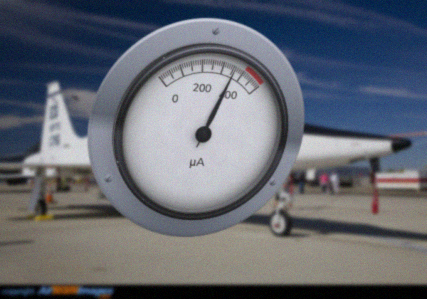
{"value": 350, "unit": "µA"}
